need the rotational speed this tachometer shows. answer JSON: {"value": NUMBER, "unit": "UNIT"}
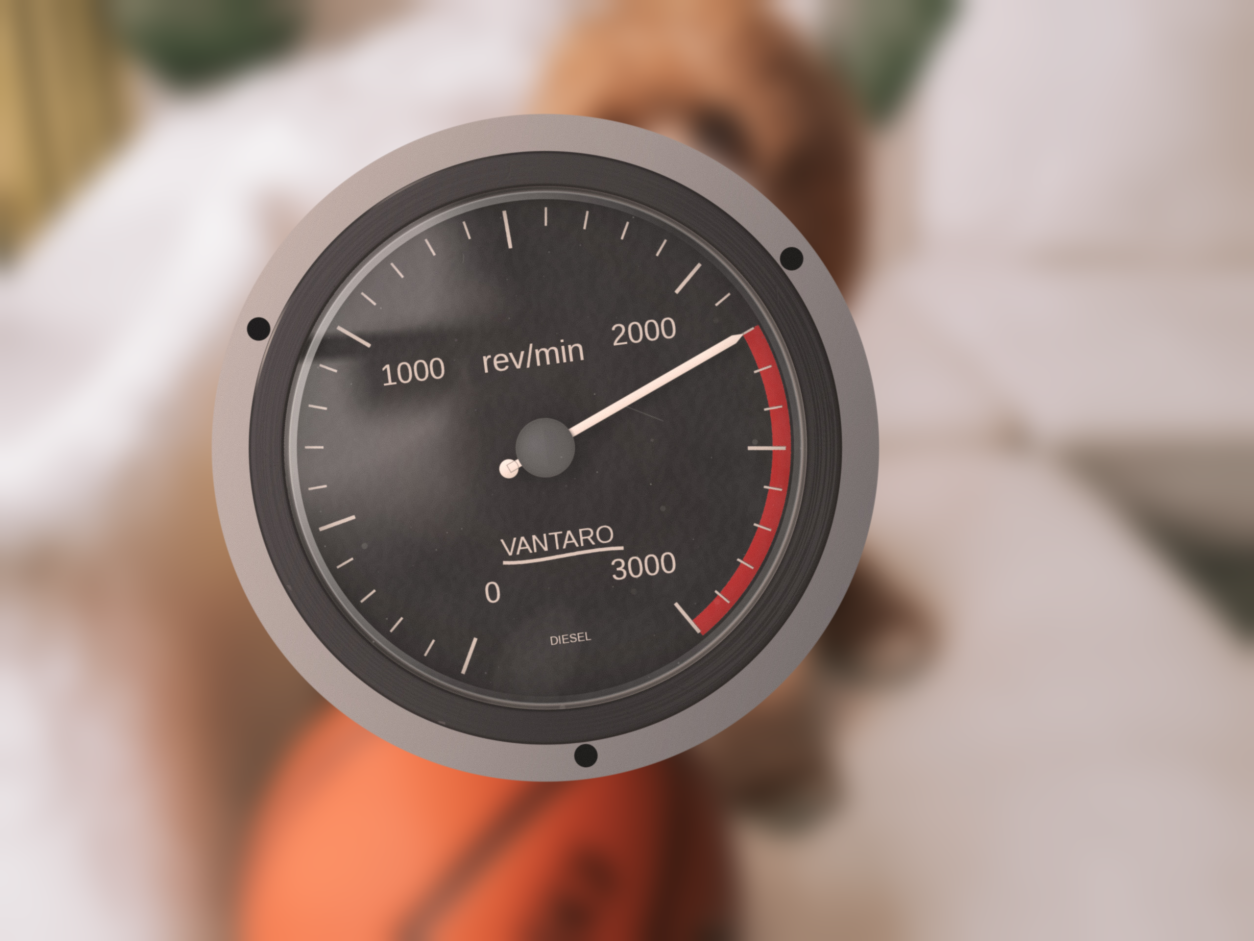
{"value": 2200, "unit": "rpm"}
